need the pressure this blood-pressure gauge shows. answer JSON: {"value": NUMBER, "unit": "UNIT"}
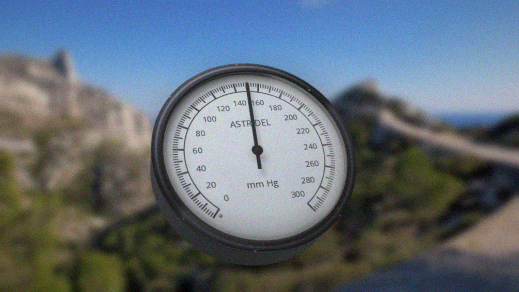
{"value": 150, "unit": "mmHg"}
